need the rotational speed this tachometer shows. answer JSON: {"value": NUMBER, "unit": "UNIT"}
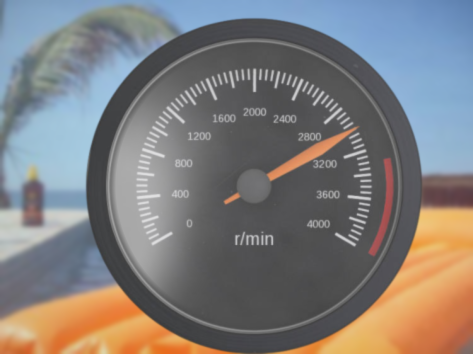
{"value": 3000, "unit": "rpm"}
